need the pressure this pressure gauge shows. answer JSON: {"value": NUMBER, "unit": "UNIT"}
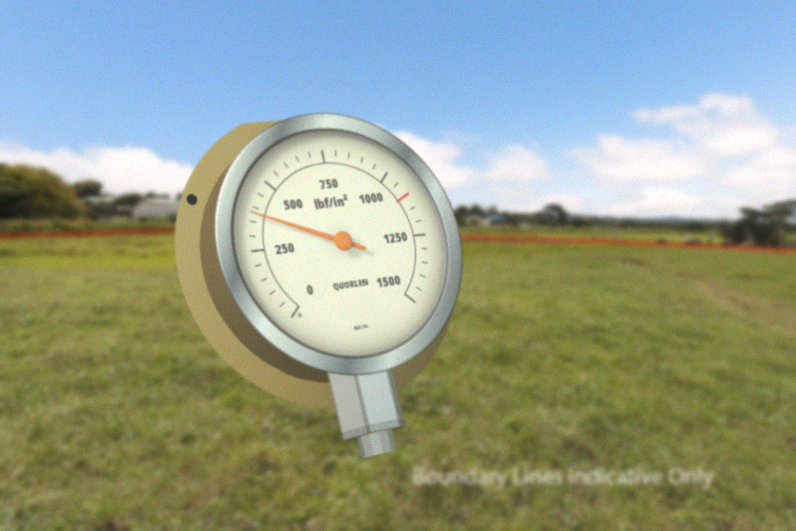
{"value": 375, "unit": "psi"}
